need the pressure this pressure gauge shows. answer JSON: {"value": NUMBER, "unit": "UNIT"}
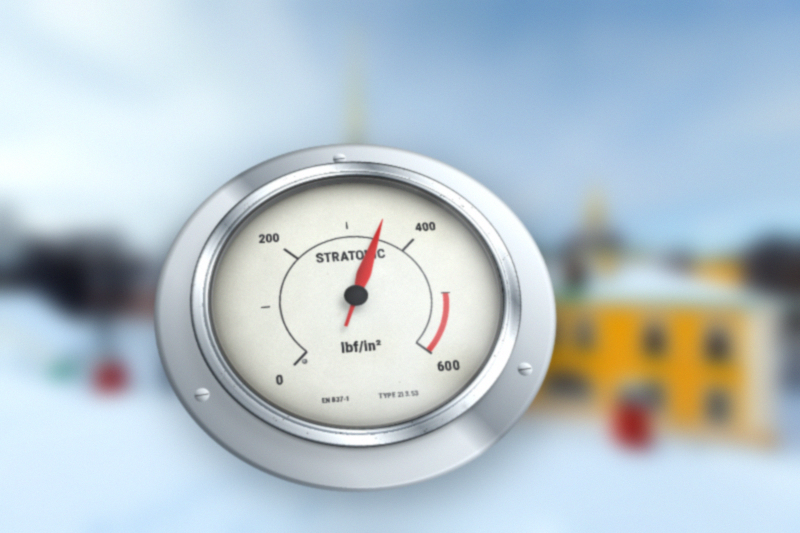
{"value": 350, "unit": "psi"}
